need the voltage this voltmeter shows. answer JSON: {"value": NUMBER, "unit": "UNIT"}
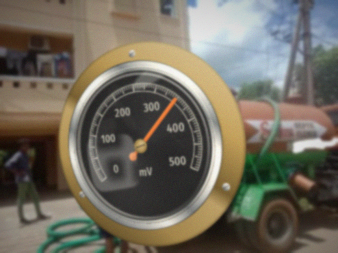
{"value": 350, "unit": "mV"}
